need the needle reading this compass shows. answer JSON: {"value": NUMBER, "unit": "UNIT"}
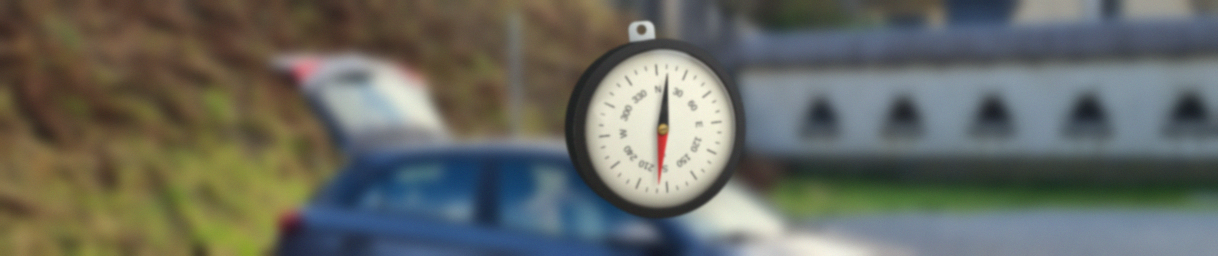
{"value": 190, "unit": "°"}
